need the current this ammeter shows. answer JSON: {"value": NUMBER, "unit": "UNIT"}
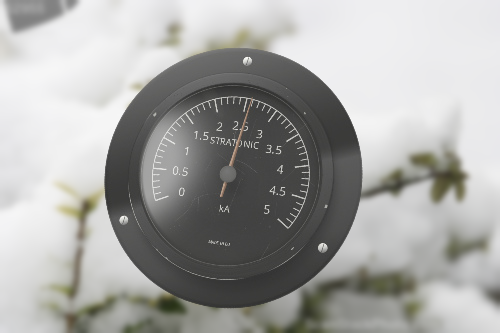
{"value": 2.6, "unit": "kA"}
